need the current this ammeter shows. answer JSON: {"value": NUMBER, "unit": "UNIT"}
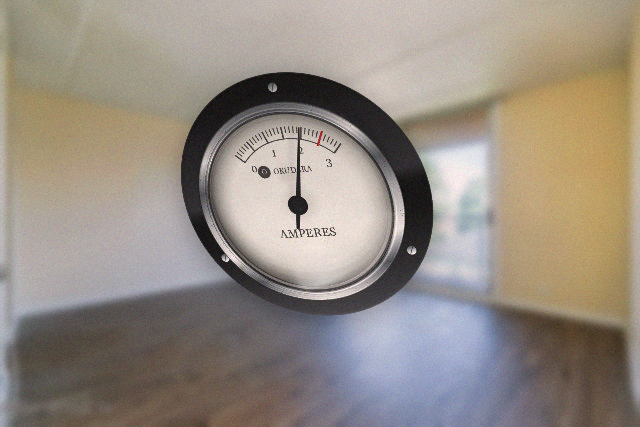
{"value": 2, "unit": "A"}
